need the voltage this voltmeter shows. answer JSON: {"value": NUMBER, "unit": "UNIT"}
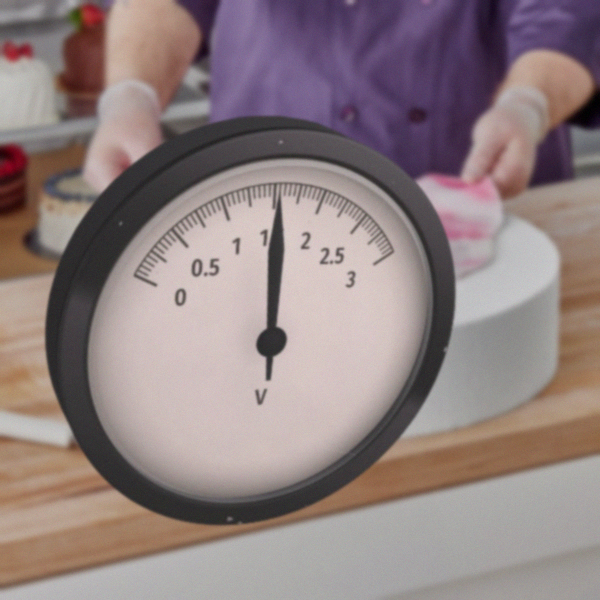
{"value": 1.5, "unit": "V"}
